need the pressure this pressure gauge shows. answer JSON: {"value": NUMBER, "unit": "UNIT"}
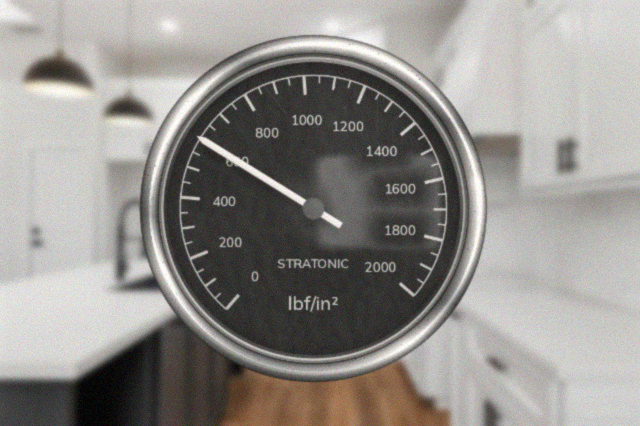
{"value": 600, "unit": "psi"}
